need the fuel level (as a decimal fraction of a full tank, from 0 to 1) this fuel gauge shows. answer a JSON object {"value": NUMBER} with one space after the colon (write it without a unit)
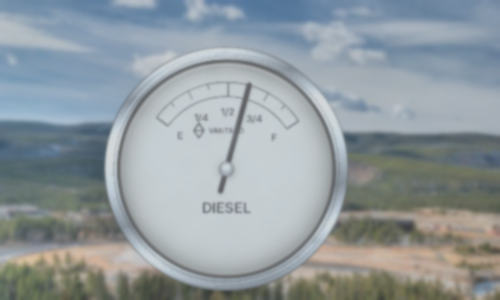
{"value": 0.625}
